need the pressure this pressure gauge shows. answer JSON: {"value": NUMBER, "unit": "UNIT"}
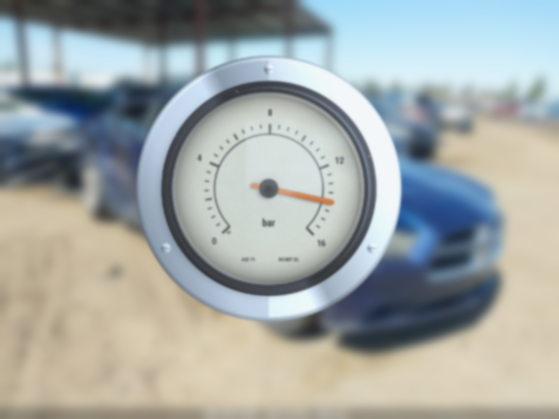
{"value": 14, "unit": "bar"}
